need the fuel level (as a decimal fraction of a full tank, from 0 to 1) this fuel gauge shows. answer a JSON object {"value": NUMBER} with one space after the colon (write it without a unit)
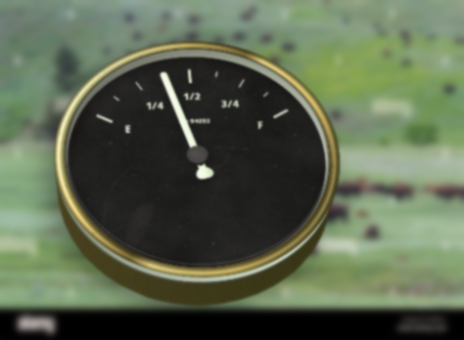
{"value": 0.375}
